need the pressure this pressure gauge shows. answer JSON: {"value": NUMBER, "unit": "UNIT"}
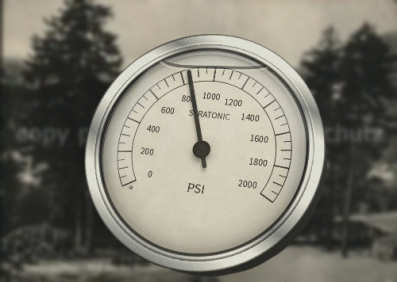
{"value": 850, "unit": "psi"}
